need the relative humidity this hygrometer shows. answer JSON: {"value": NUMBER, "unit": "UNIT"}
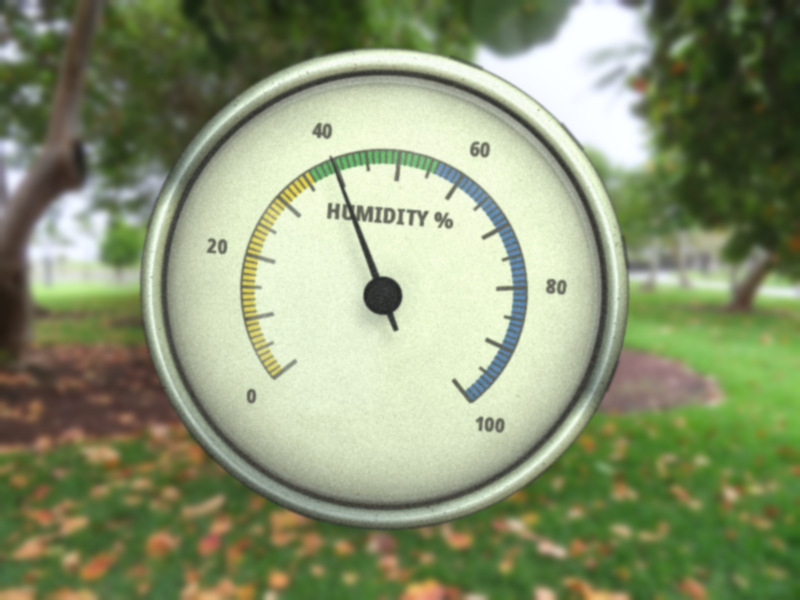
{"value": 40, "unit": "%"}
